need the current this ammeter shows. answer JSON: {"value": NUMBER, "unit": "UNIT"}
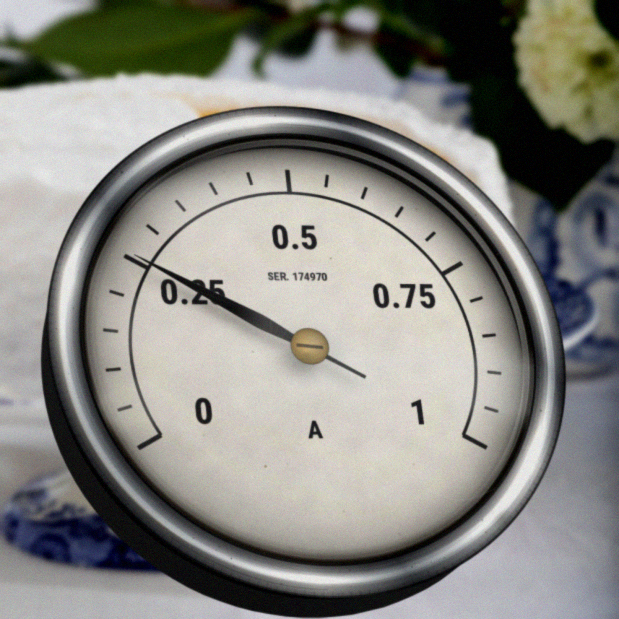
{"value": 0.25, "unit": "A"}
